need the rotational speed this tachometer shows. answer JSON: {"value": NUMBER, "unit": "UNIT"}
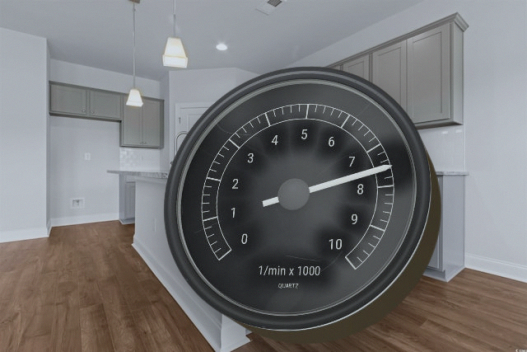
{"value": 7600, "unit": "rpm"}
